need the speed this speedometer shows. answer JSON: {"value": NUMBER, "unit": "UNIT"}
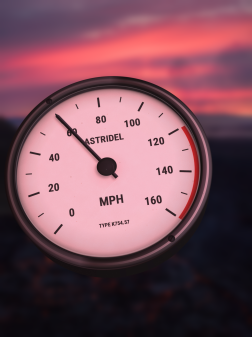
{"value": 60, "unit": "mph"}
